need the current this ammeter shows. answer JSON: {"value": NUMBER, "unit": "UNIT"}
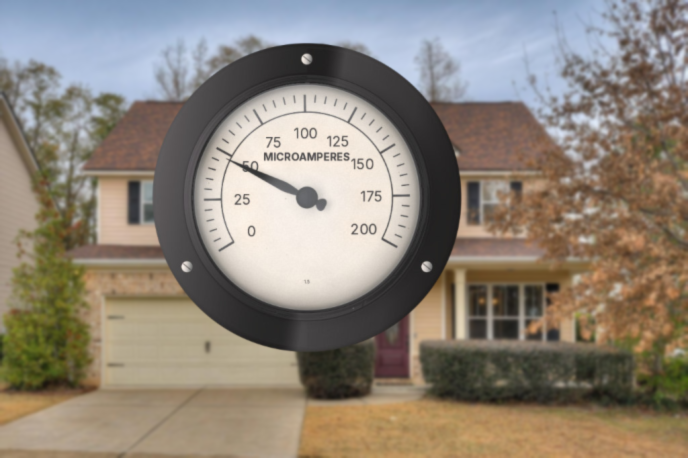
{"value": 47.5, "unit": "µA"}
